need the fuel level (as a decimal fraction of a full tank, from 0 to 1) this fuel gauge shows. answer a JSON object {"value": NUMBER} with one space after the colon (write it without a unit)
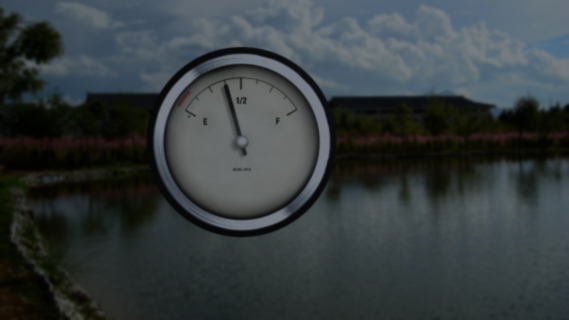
{"value": 0.375}
